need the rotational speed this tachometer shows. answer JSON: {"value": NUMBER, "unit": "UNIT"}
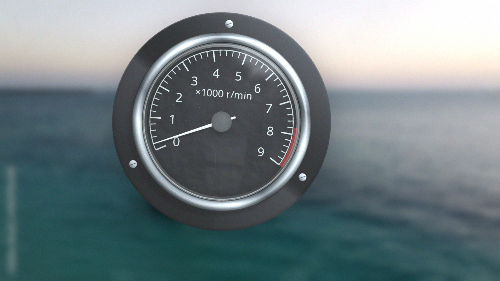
{"value": 200, "unit": "rpm"}
